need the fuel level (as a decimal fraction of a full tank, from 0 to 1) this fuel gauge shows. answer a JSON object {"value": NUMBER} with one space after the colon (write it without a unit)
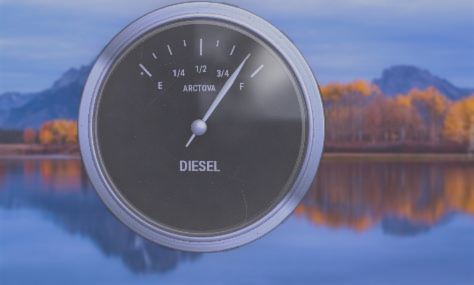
{"value": 0.875}
